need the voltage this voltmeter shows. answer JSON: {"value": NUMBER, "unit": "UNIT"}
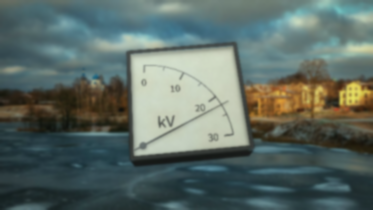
{"value": 22.5, "unit": "kV"}
